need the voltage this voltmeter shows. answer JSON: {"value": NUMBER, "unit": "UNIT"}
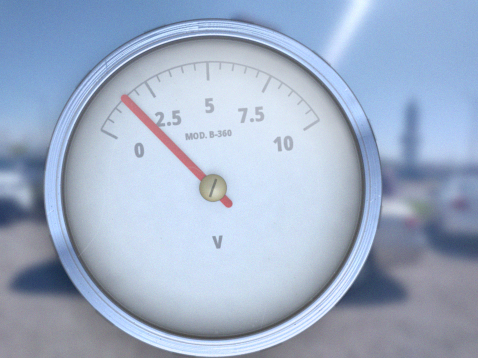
{"value": 1.5, "unit": "V"}
